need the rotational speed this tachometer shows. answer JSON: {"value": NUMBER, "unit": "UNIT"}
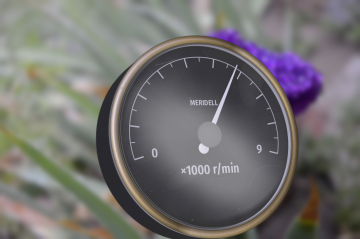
{"value": 5750, "unit": "rpm"}
